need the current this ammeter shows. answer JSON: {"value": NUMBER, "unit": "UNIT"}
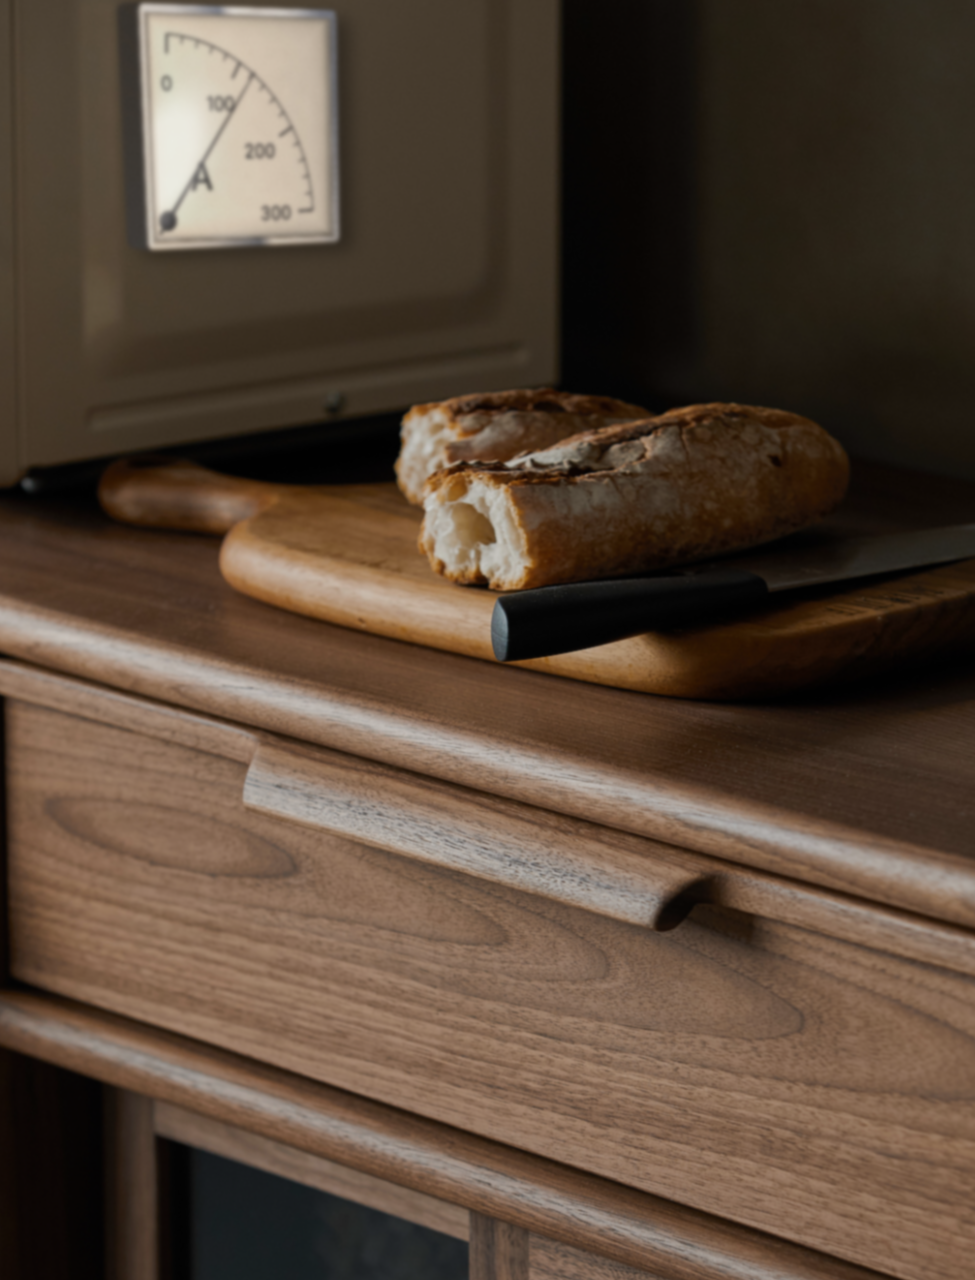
{"value": 120, "unit": "A"}
